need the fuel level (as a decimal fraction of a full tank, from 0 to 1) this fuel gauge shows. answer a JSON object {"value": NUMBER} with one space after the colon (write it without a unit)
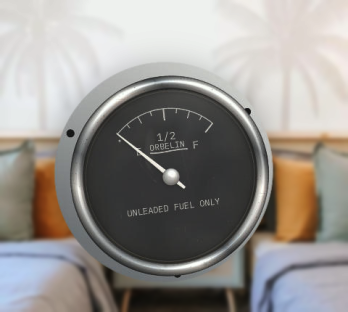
{"value": 0}
